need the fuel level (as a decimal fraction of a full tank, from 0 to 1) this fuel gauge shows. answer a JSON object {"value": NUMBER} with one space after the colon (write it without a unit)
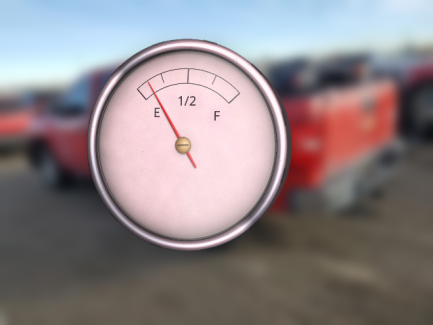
{"value": 0.125}
